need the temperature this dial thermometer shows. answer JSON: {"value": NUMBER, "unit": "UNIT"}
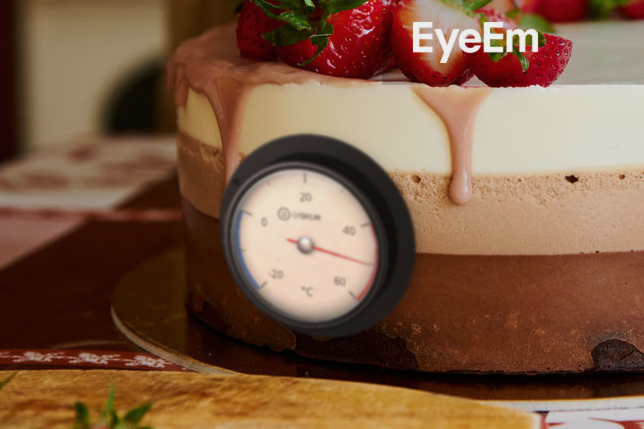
{"value": 50, "unit": "°C"}
